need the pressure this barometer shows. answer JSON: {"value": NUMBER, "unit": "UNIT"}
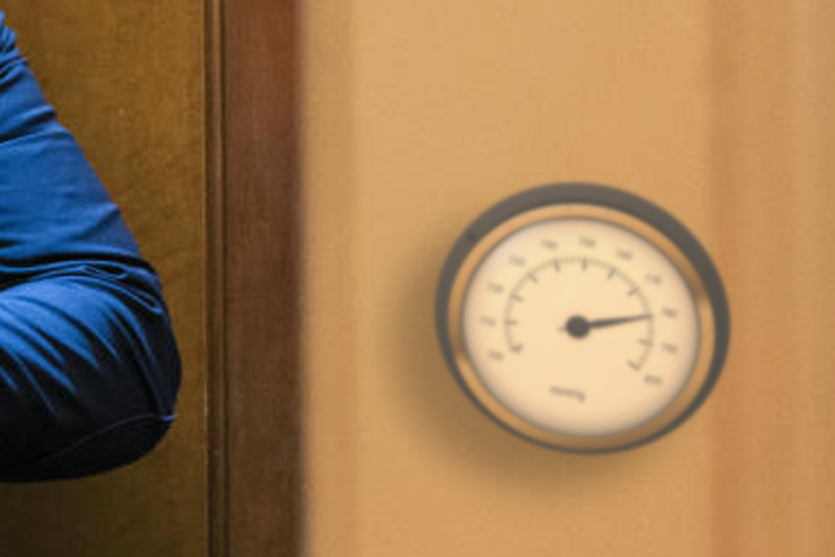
{"value": 780, "unit": "mmHg"}
